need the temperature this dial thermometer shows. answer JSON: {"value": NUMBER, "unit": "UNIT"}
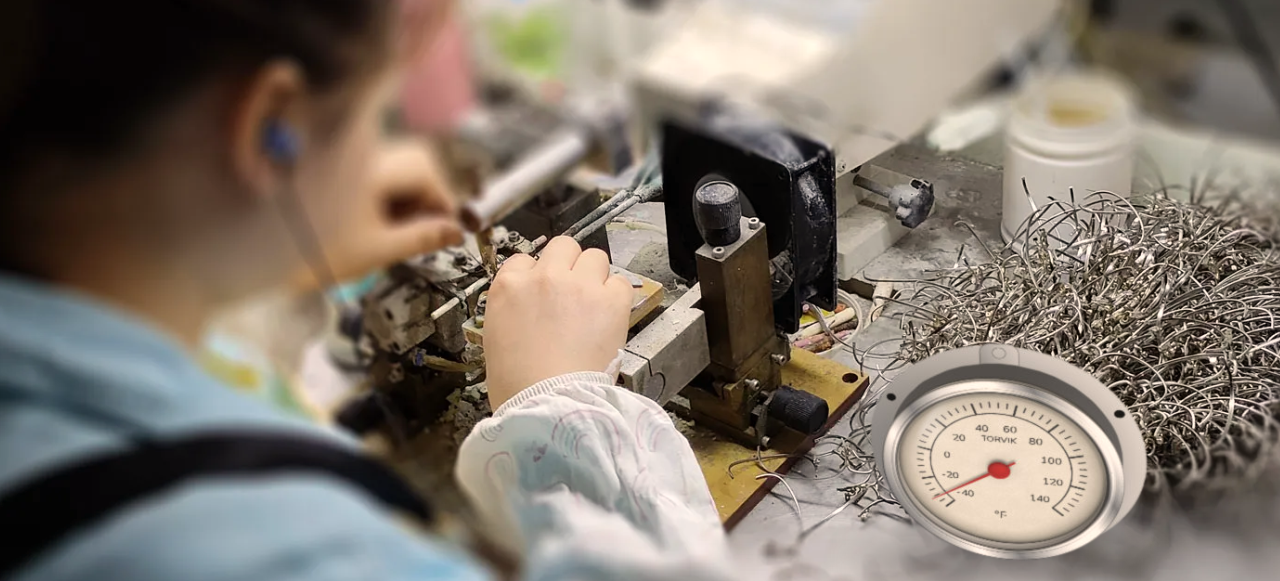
{"value": -32, "unit": "°F"}
